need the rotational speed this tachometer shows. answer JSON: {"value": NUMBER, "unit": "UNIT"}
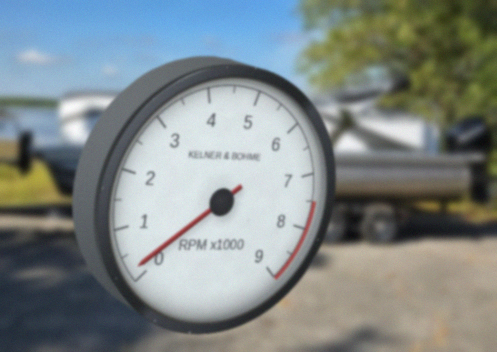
{"value": 250, "unit": "rpm"}
